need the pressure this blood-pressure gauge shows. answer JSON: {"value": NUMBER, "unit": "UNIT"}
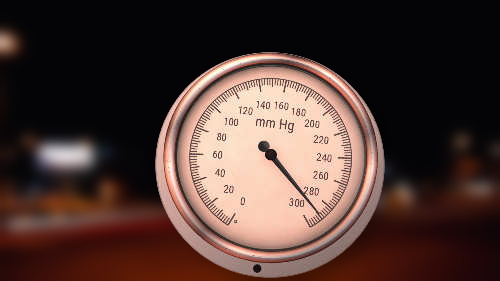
{"value": 290, "unit": "mmHg"}
